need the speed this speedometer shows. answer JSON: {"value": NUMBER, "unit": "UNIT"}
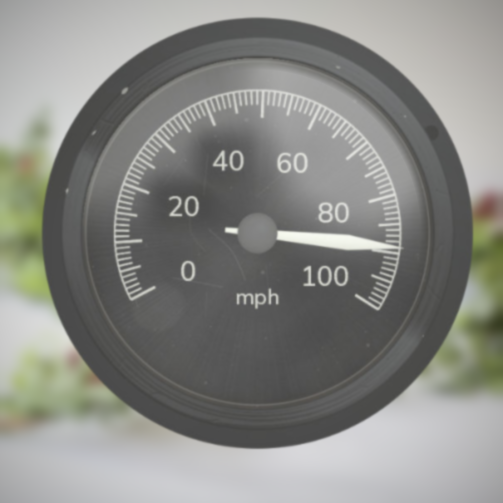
{"value": 89, "unit": "mph"}
